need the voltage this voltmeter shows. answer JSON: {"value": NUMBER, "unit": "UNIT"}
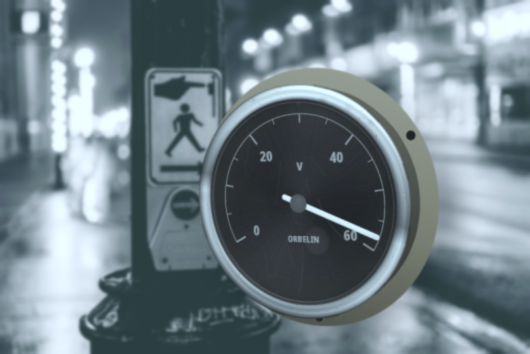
{"value": 57.5, "unit": "V"}
